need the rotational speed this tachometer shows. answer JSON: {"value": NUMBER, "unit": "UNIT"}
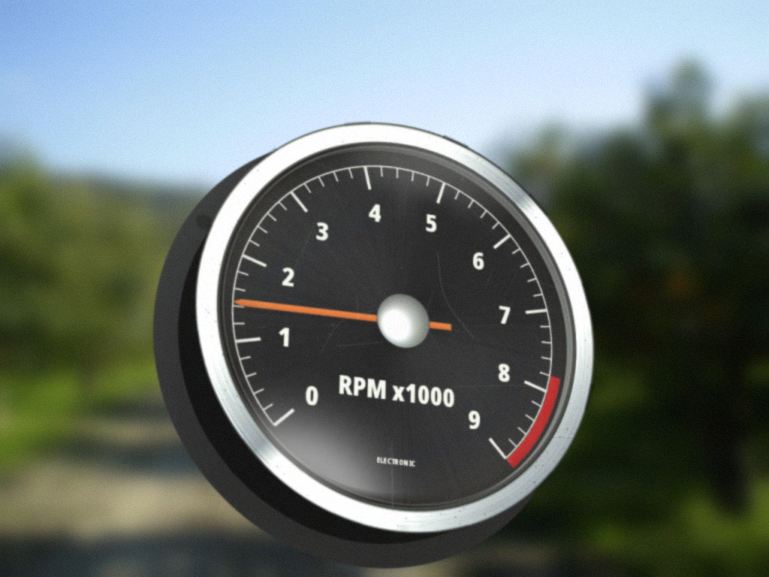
{"value": 1400, "unit": "rpm"}
